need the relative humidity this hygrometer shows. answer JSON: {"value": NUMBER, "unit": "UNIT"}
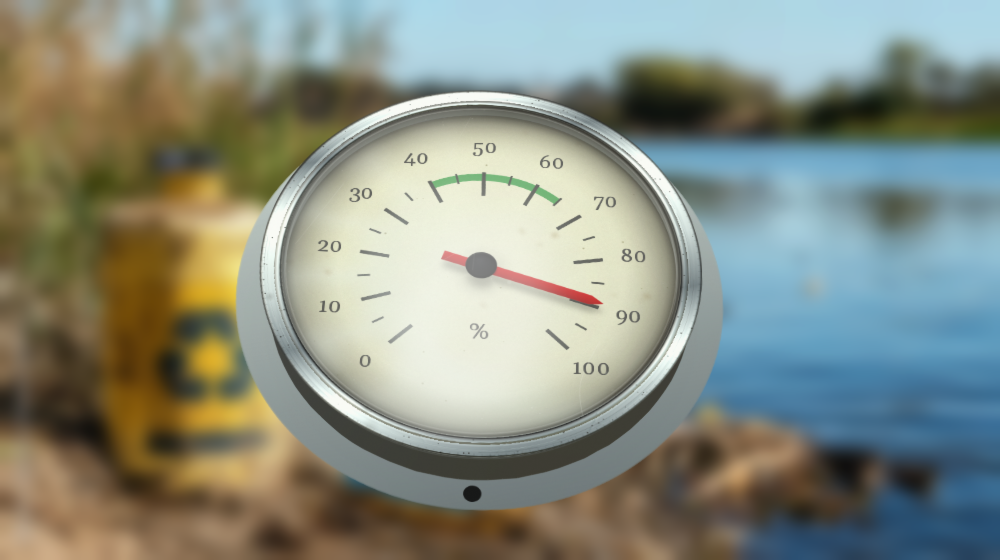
{"value": 90, "unit": "%"}
